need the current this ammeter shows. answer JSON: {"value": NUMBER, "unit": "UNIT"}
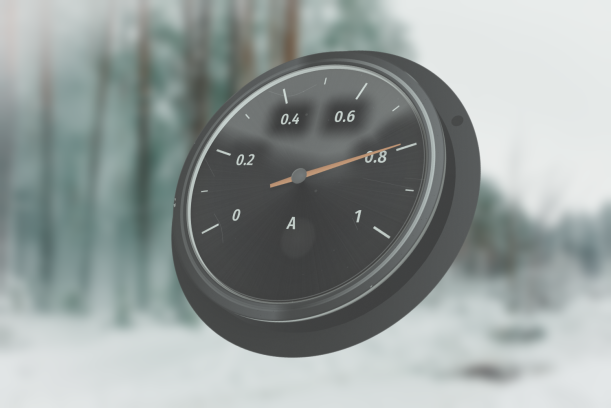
{"value": 0.8, "unit": "A"}
